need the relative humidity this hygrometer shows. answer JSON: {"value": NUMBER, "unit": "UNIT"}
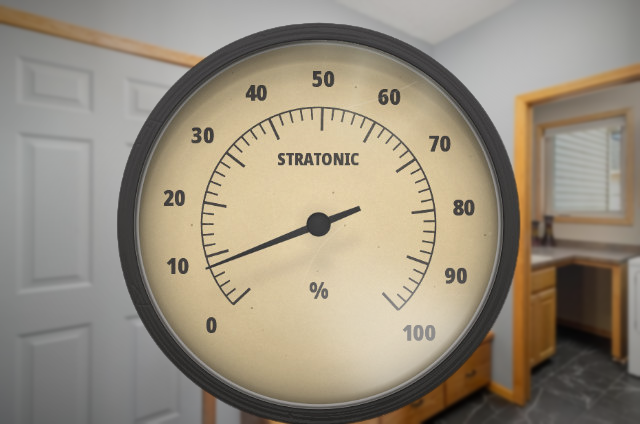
{"value": 8, "unit": "%"}
